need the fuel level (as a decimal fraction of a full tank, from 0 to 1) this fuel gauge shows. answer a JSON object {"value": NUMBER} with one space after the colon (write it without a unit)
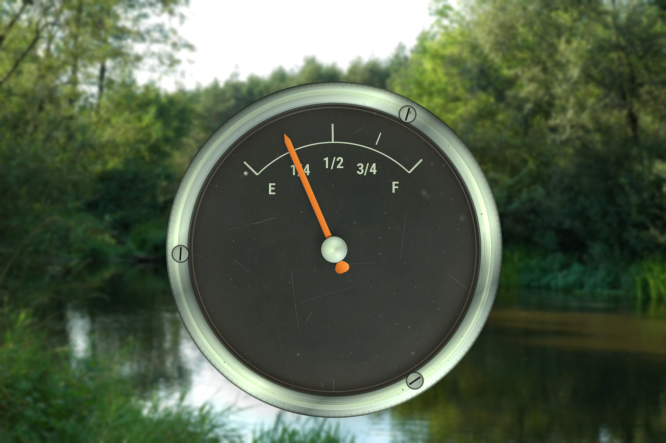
{"value": 0.25}
